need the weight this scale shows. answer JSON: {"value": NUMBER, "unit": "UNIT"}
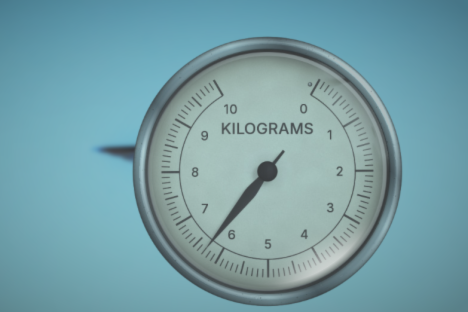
{"value": 6.3, "unit": "kg"}
